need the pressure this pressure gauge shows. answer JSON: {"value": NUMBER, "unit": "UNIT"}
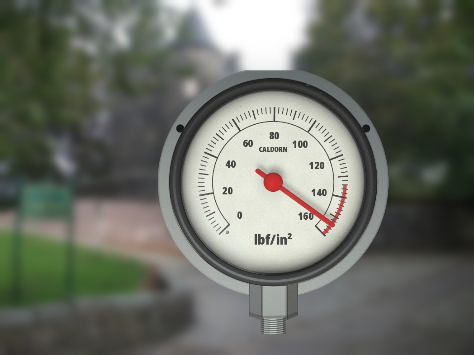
{"value": 154, "unit": "psi"}
